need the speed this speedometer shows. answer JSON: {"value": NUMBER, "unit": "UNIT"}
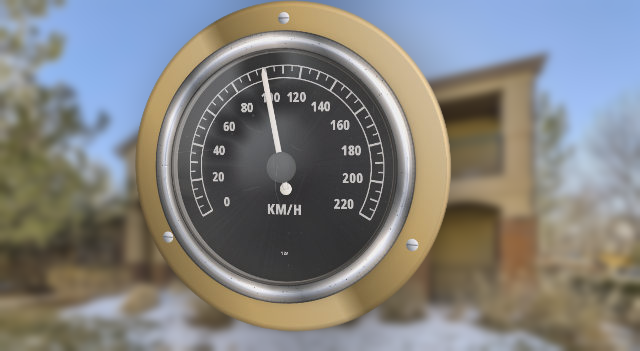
{"value": 100, "unit": "km/h"}
